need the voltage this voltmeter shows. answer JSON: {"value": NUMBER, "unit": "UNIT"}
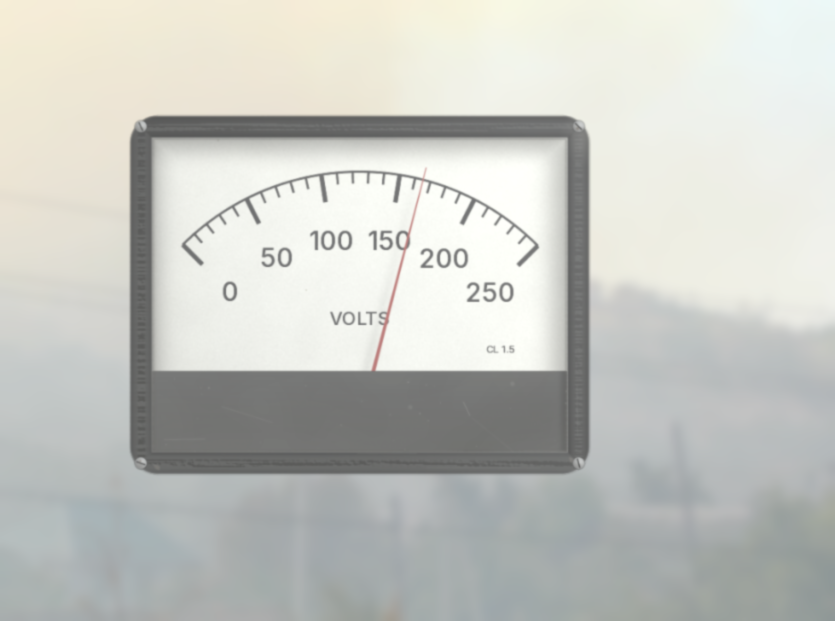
{"value": 165, "unit": "V"}
